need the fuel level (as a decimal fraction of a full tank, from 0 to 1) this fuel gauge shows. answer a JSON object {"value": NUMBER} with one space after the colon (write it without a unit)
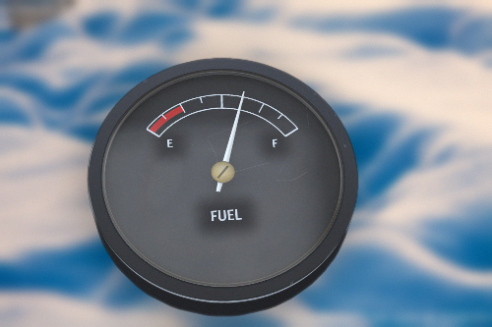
{"value": 0.625}
